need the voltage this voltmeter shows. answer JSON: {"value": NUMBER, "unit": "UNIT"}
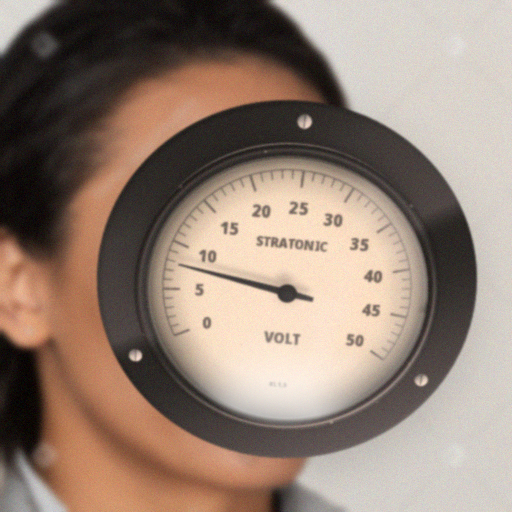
{"value": 8, "unit": "V"}
